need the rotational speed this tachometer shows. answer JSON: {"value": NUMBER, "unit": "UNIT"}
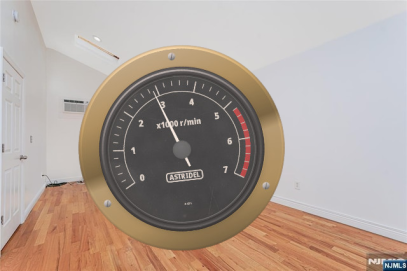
{"value": 2900, "unit": "rpm"}
